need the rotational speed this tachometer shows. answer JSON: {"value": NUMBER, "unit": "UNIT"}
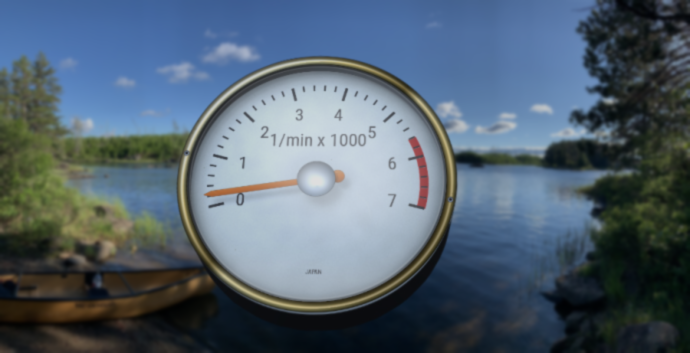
{"value": 200, "unit": "rpm"}
